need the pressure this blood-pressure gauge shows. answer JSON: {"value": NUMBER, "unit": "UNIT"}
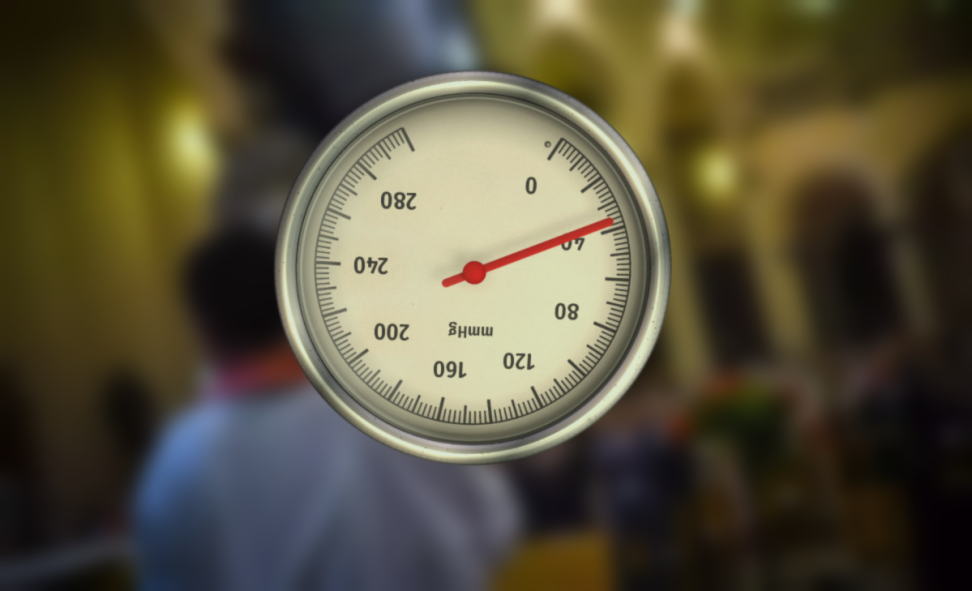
{"value": 36, "unit": "mmHg"}
